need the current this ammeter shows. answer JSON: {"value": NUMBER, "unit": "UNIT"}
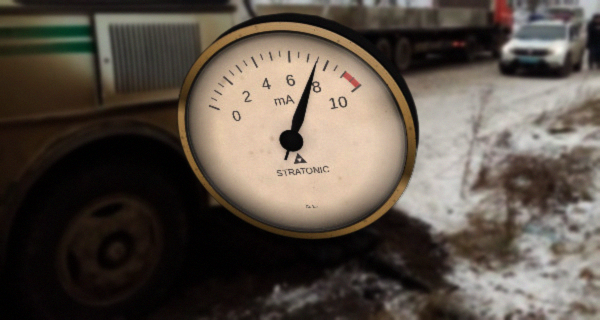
{"value": 7.5, "unit": "mA"}
